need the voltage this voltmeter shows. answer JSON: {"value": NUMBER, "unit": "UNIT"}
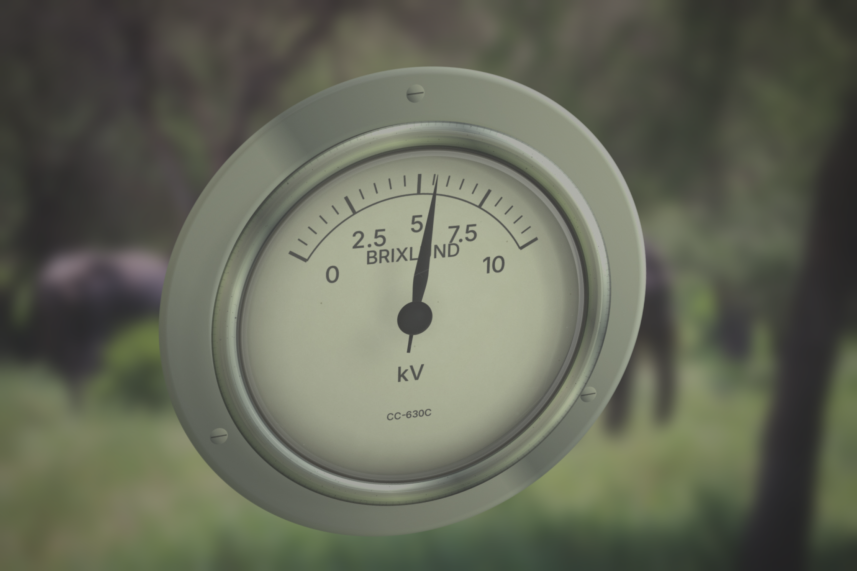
{"value": 5.5, "unit": "kV"}
